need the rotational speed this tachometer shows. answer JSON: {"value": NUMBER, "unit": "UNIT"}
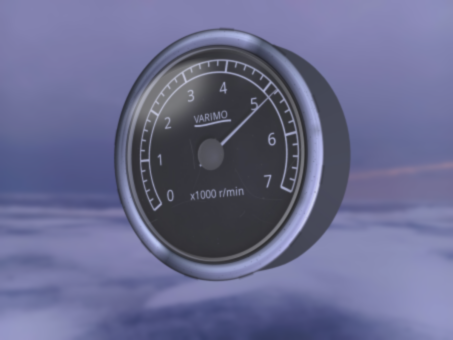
{"value": 5200, "unit": "rpm"}
